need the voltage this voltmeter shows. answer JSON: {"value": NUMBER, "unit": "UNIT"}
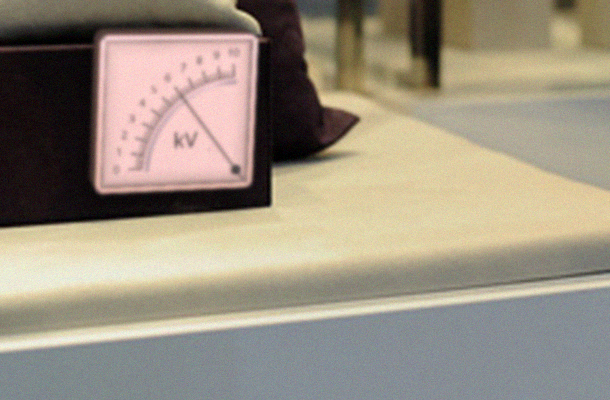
{"value": 6, "unit": "kV"}
